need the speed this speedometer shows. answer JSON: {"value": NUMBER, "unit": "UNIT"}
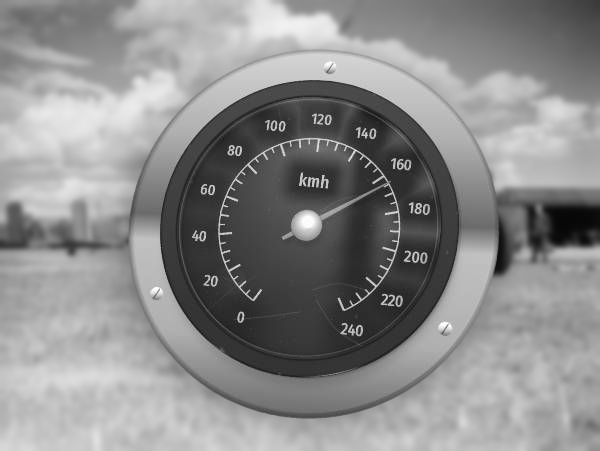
{"value": 165, "unit": "km/h"}
